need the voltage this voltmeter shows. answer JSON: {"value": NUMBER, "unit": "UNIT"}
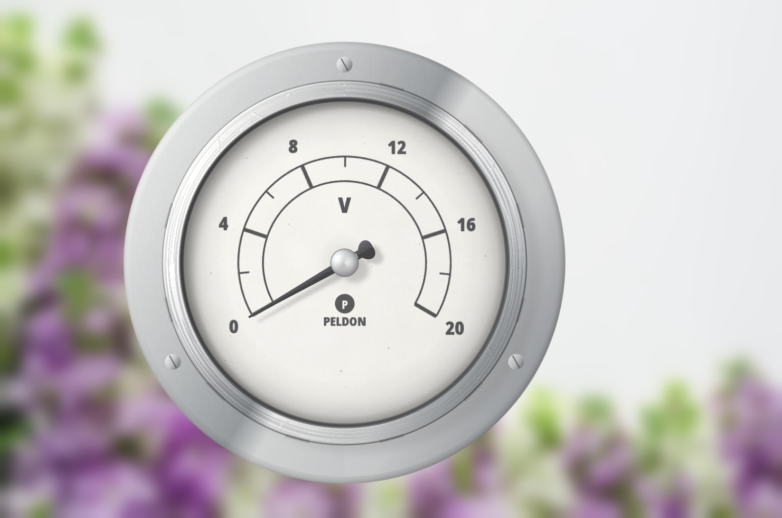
{"value": 0, "unit": "V"}
